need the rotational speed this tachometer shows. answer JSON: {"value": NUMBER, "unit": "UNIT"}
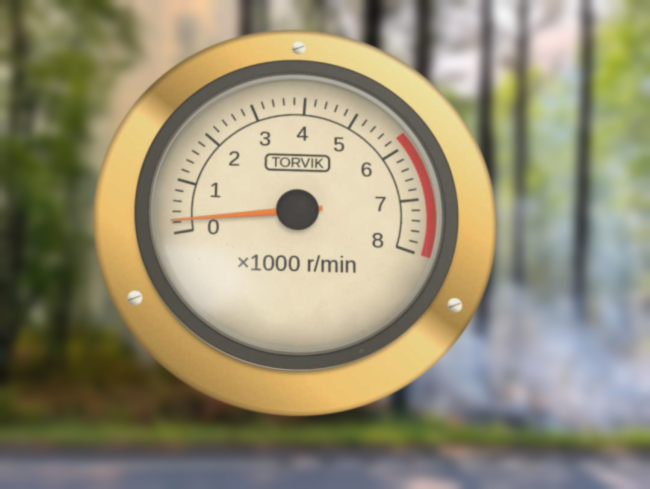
{"value": 200, "unit": "rpm"}
